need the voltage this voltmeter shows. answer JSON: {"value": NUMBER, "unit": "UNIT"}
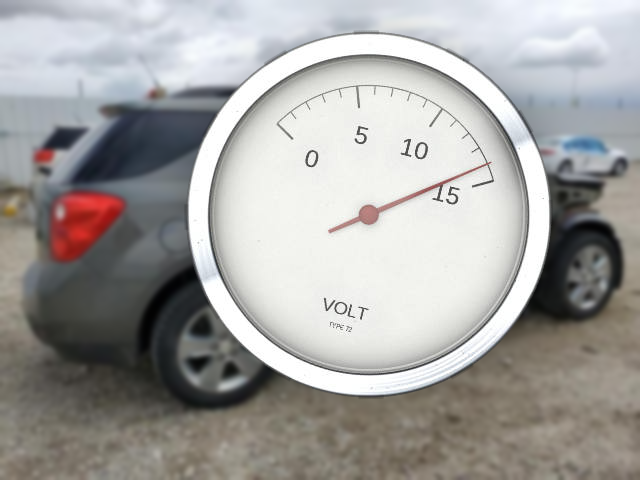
{"value": 14, "unit": "V"}
